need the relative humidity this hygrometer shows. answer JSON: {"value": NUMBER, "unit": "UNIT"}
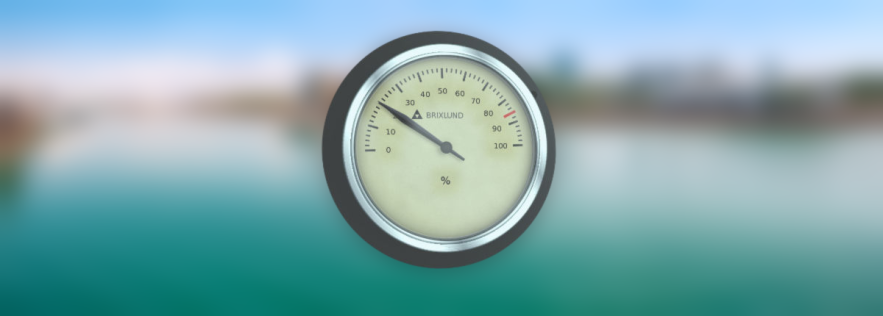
{"value": 20, "unit": "%"}
